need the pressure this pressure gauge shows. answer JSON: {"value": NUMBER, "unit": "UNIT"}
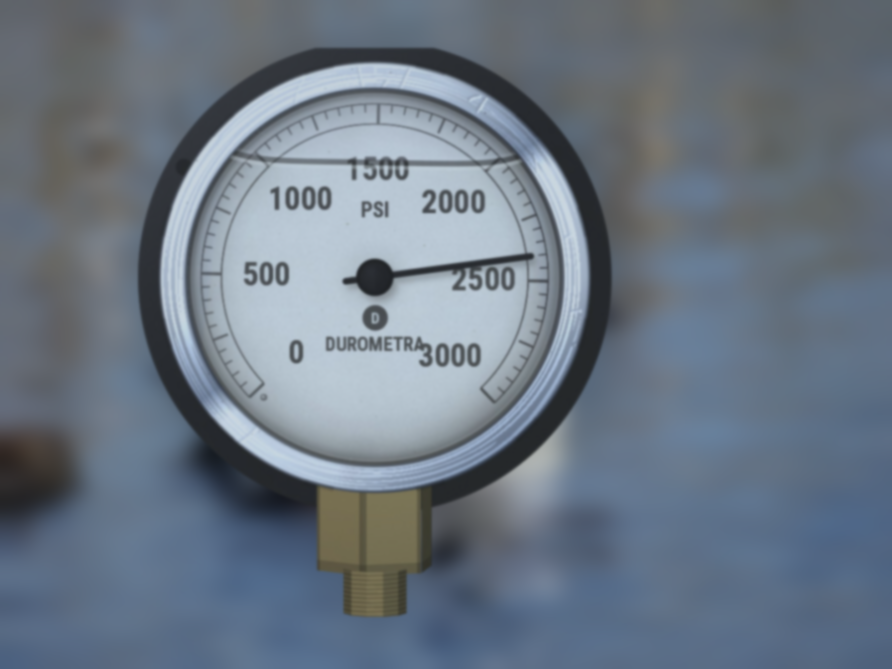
{"value": 2400, "unit": "psi"}
